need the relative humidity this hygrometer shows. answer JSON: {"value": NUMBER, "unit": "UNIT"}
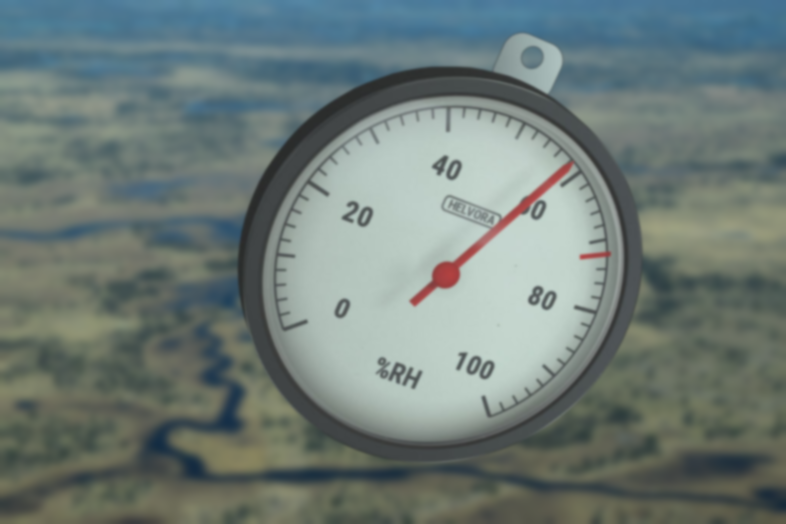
{"value": 58, "unit": "%"}
